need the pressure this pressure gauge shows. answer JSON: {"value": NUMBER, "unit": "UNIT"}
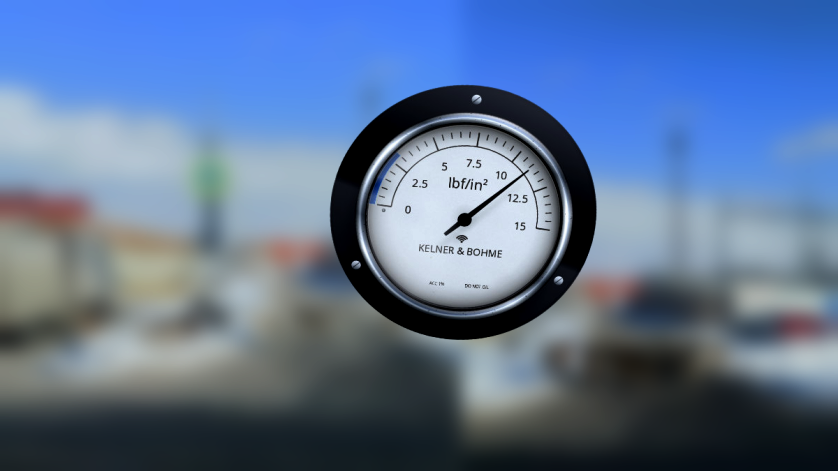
{"value": 11, "unit": "psi"}
